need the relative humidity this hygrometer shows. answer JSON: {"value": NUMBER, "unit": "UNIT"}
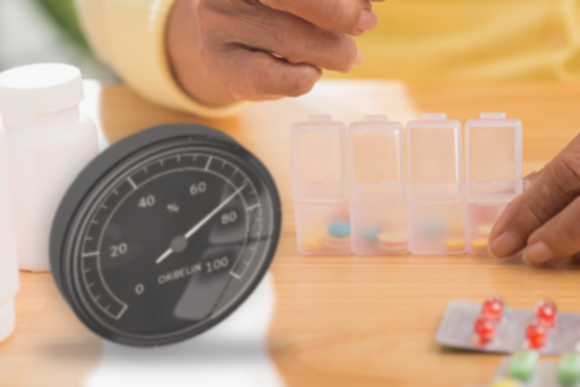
{"value": 72, "unit": "%"}
